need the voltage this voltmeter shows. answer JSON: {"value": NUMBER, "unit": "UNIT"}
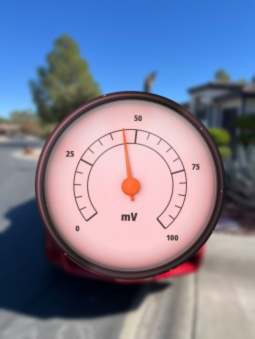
{"value": 45, "unit": "mV"}
